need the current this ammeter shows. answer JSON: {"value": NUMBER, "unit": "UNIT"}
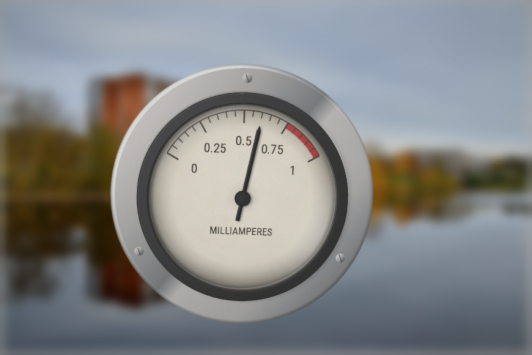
{"value": 0.6, "unit": "mA"}
